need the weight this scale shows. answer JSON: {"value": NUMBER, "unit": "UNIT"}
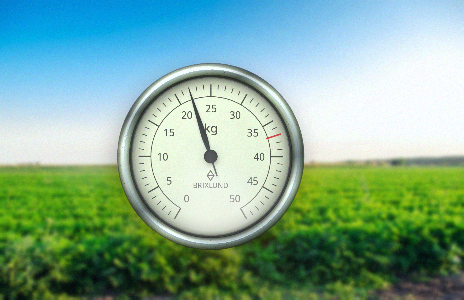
{"value": 22, "unit": "kg"}
